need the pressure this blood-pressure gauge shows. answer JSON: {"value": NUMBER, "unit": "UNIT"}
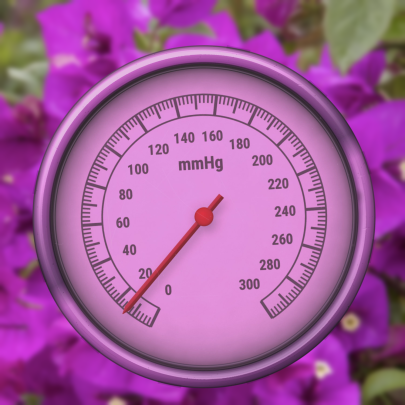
{"value": 14, "unit": "mmHg"}
